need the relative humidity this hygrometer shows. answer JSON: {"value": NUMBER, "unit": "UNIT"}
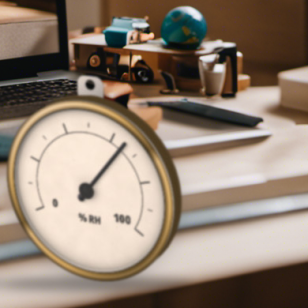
{"value": 65, "unit": "%"}
